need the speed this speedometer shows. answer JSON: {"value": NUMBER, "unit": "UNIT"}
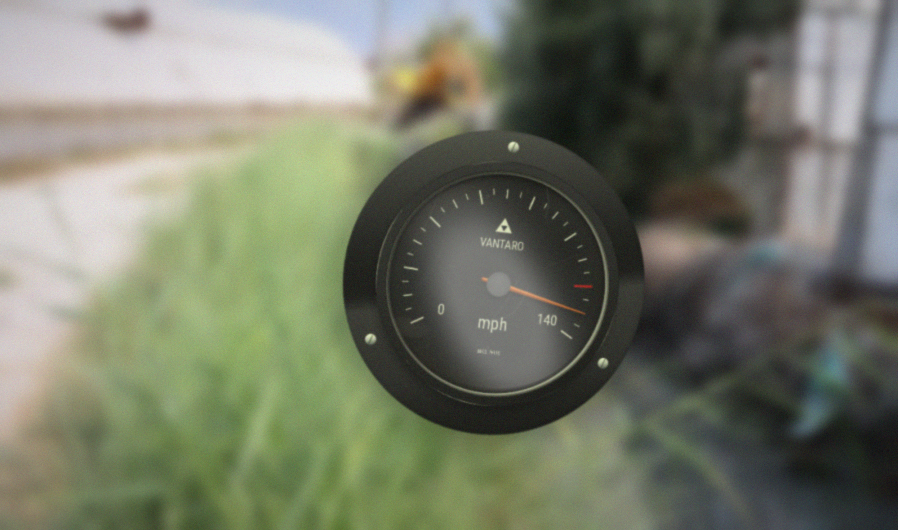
{"value": 130, "unit": "mph"}
